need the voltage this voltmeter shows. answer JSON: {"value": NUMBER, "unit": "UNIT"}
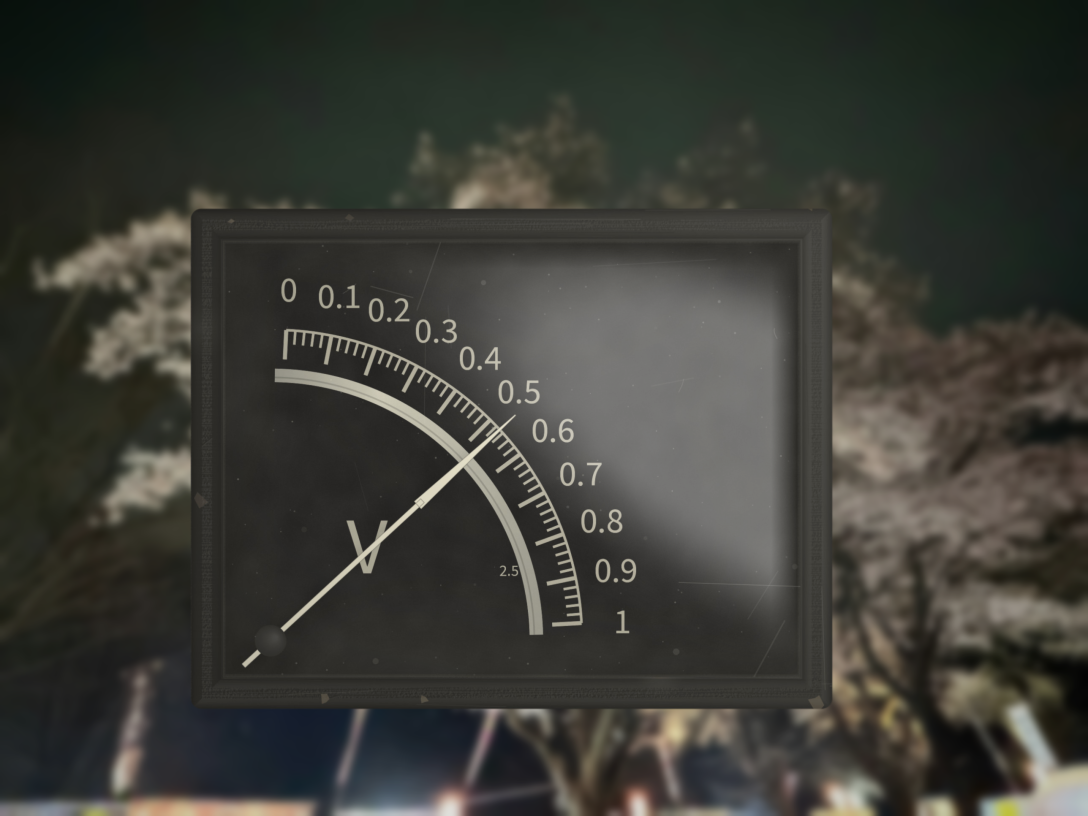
{"value": 0.53, "unit": "V"}
